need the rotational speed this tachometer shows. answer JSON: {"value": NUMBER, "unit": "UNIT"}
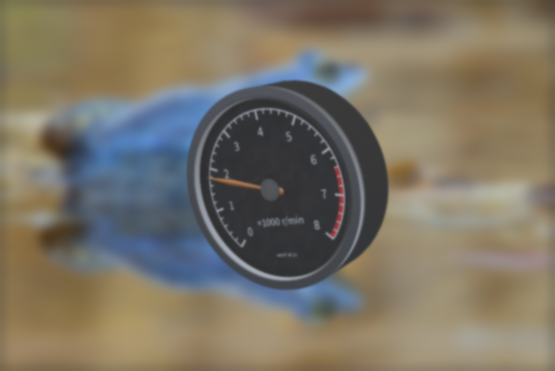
{"value": 1800, "unit": "rpm"}
